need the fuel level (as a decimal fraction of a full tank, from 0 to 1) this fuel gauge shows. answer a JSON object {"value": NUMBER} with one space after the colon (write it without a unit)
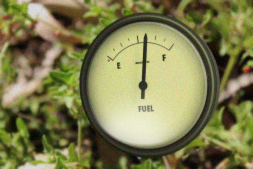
{"value": 0.625}
